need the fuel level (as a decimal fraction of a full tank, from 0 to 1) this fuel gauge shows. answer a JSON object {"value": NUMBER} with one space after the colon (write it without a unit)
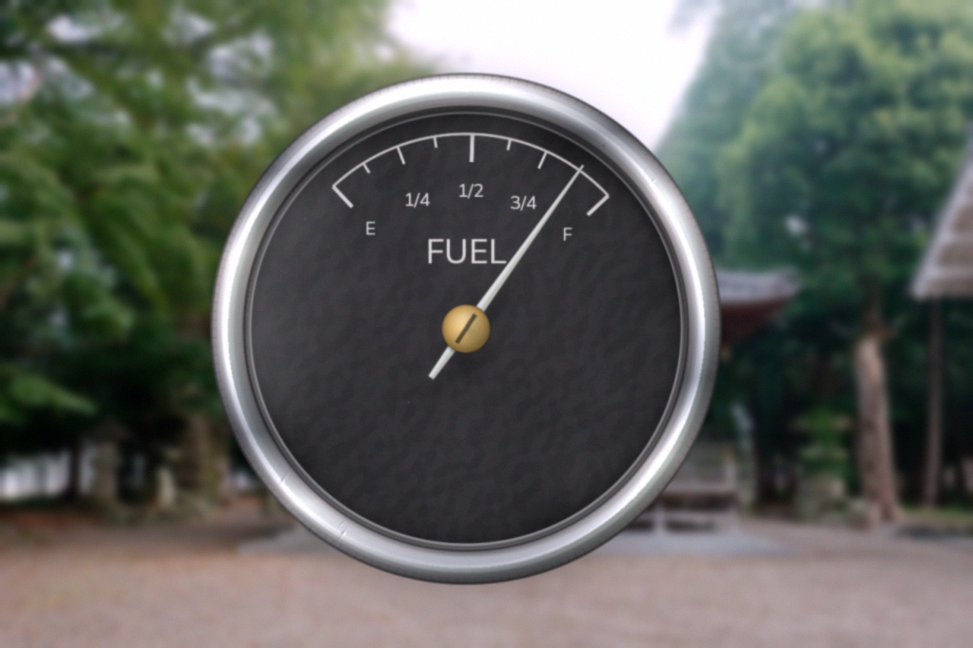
{"value": 0.875}
